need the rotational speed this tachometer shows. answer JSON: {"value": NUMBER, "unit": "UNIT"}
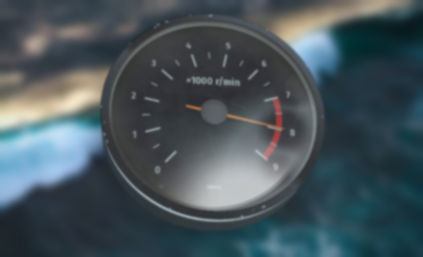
{"value": 8000, "unit": "rpm"}
